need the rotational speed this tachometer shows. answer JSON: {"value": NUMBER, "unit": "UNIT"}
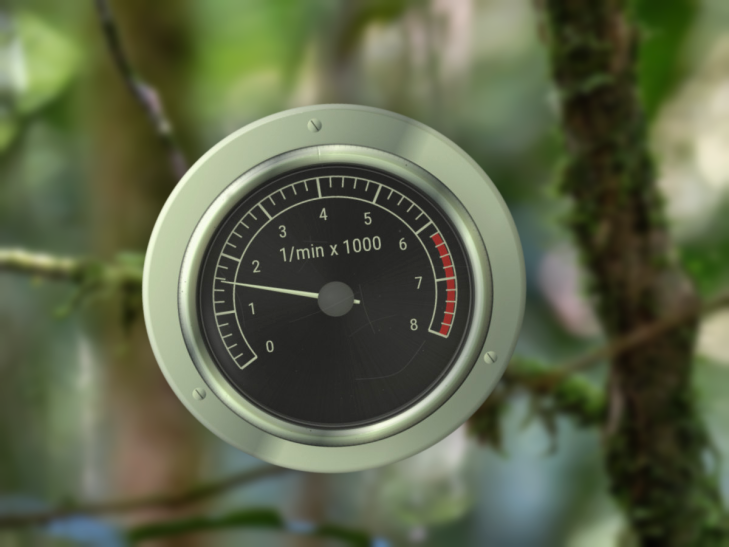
{"value": 1600, "unit": "rpm"}
